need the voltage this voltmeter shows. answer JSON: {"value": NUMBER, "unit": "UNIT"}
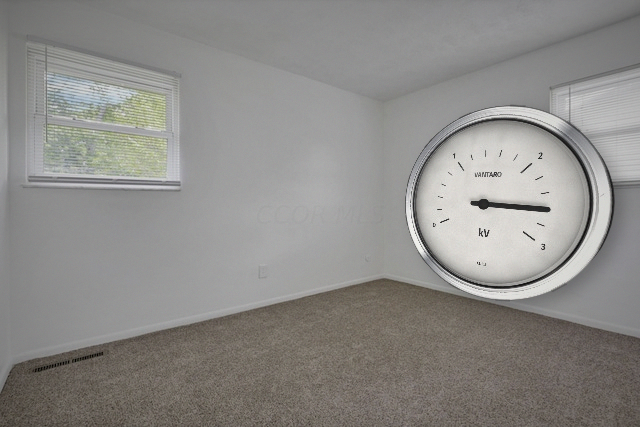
{"value": 2.6, "unit": "kV"}
